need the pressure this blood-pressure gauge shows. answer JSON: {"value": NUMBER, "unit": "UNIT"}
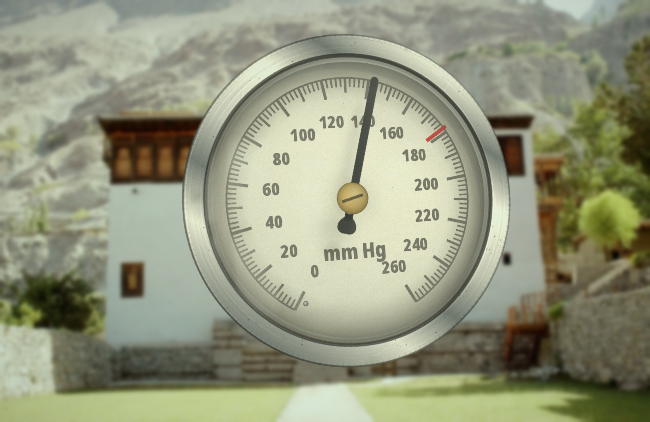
{"value": 142, "unit": "mmHg"}
